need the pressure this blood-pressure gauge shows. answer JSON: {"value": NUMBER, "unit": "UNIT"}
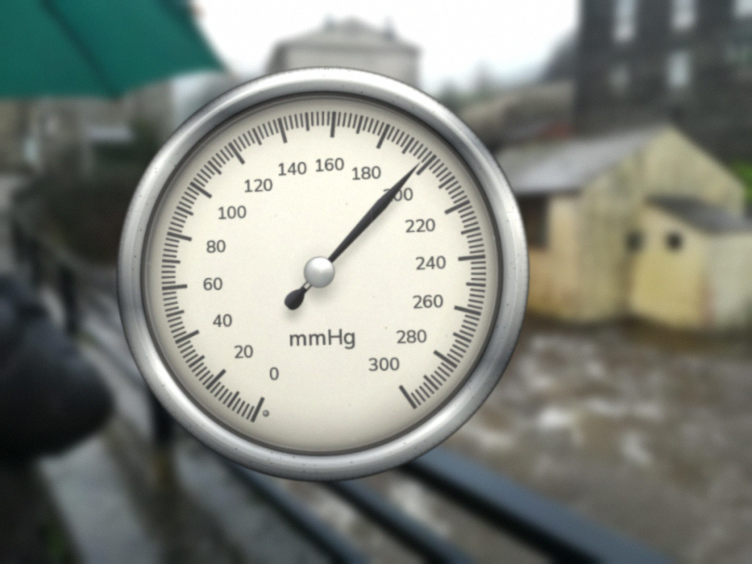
{"value": 198, "unit": "mmHg"}
